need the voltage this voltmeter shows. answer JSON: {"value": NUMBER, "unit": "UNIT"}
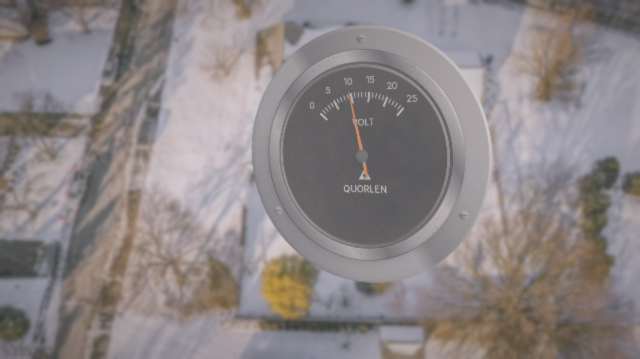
{"value": 10, "unit": "V"}
